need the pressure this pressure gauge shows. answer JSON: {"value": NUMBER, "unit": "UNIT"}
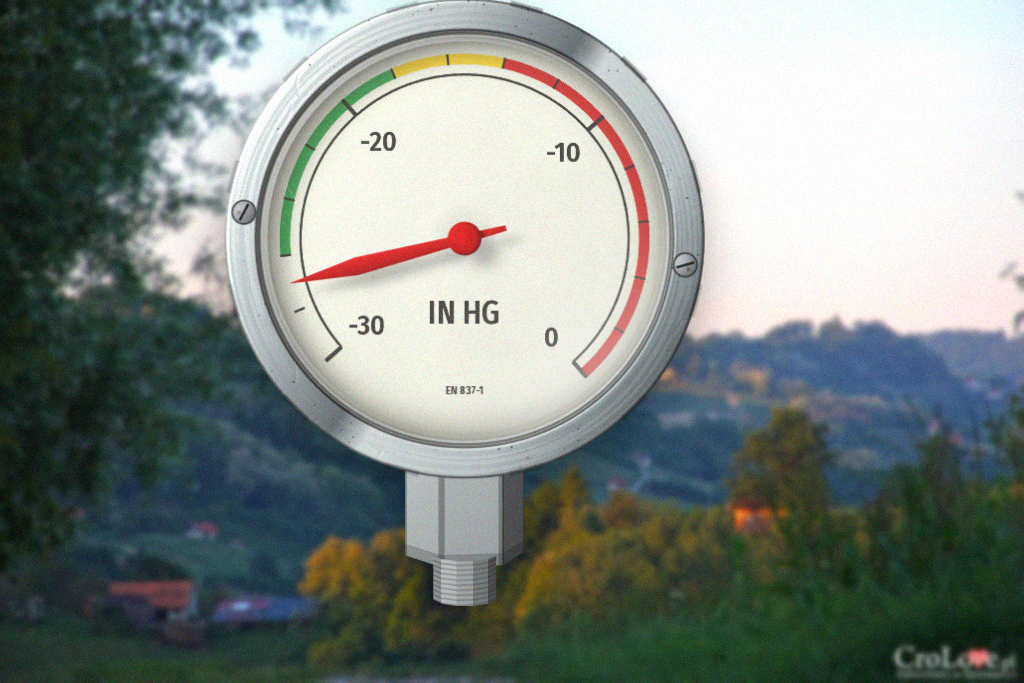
{"value": -27, "unit": "inHg"}
